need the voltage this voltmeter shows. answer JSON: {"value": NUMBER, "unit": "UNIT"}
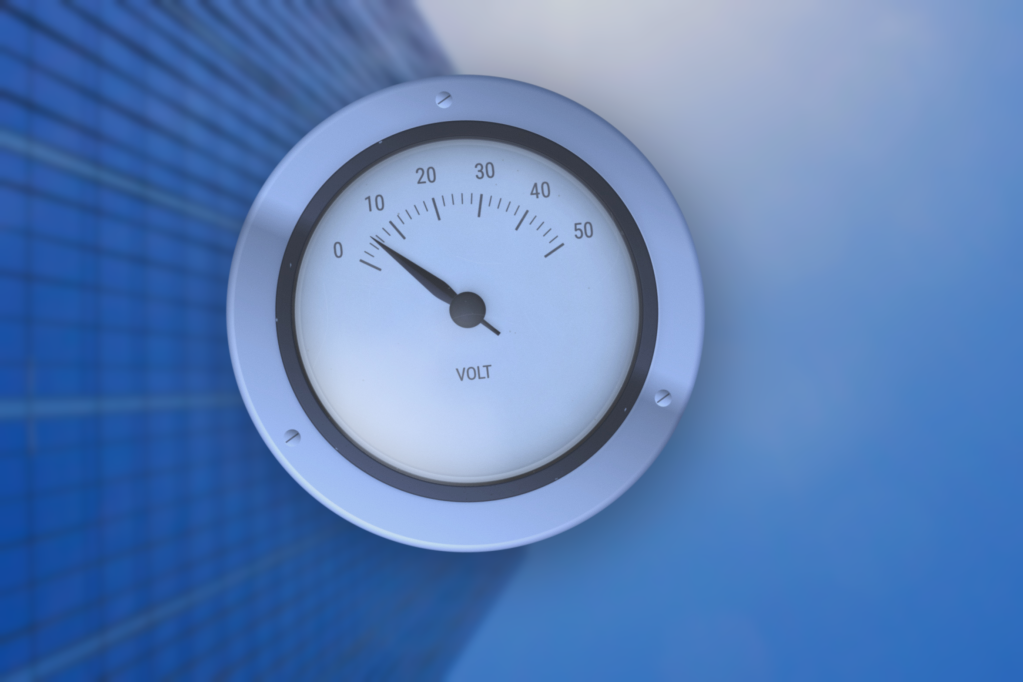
{"value": 5, "unit": "V"}
